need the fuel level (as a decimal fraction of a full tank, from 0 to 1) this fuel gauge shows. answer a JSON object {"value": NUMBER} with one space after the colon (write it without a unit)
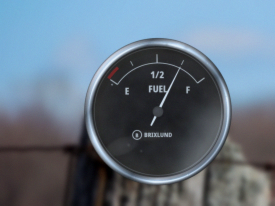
{"value": 0.75}
